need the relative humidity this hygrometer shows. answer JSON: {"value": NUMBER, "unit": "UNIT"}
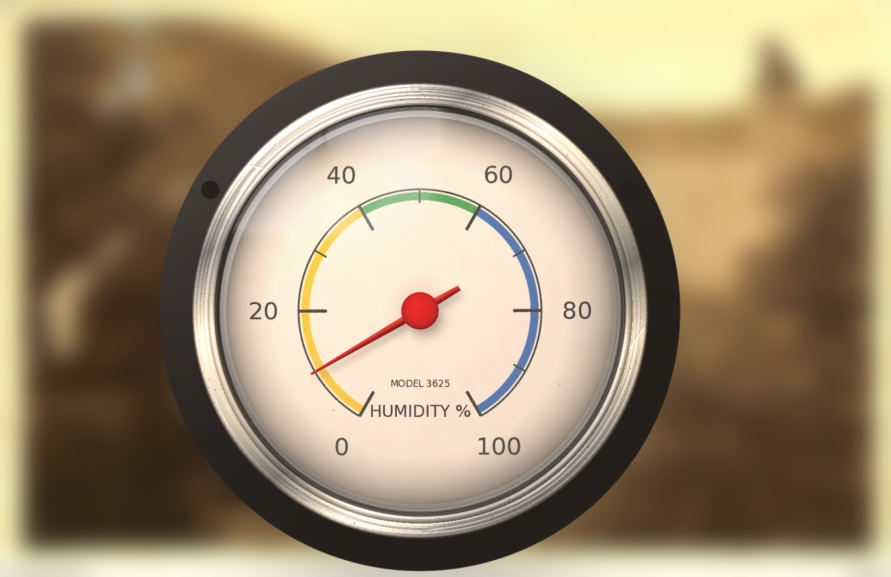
{"value": 10, "unit": "%"}
